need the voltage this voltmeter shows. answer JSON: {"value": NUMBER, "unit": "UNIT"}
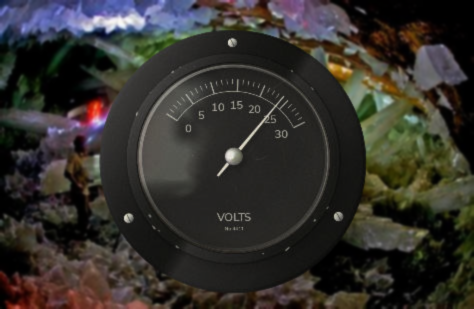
{"value": 24, "unit": "V"}
